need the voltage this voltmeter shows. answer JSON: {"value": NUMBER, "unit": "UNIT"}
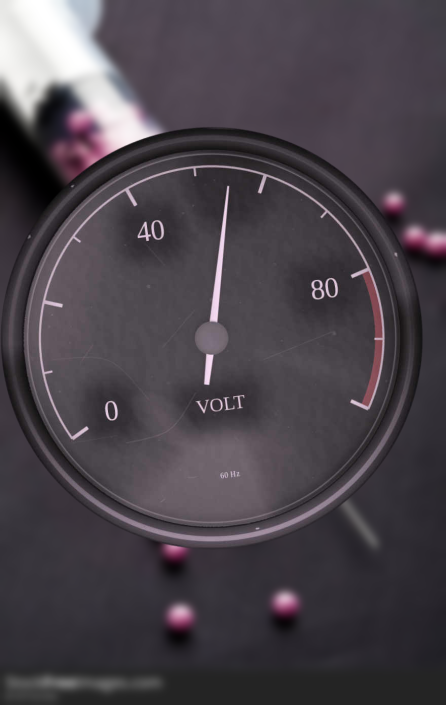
{"value": 55, "unit": "V"}
